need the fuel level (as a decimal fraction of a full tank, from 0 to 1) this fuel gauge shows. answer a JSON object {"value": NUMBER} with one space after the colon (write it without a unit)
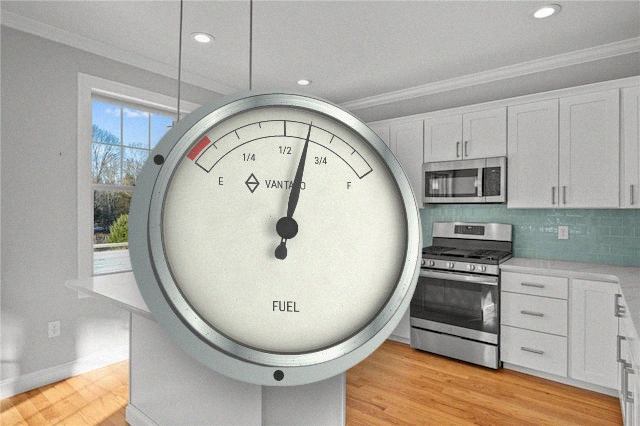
{"value": 0.625}
